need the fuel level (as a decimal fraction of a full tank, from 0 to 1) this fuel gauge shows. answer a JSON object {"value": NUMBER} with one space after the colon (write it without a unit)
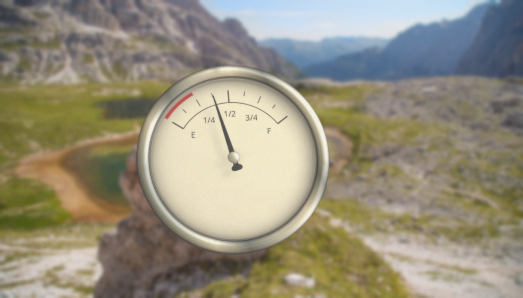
{"value": 0.375}
